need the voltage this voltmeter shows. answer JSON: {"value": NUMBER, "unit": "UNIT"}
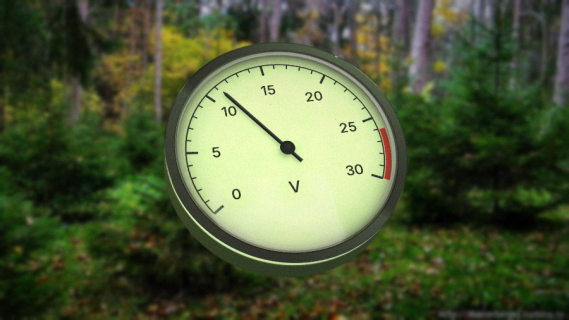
{"value": 11, "unit": "V"}
